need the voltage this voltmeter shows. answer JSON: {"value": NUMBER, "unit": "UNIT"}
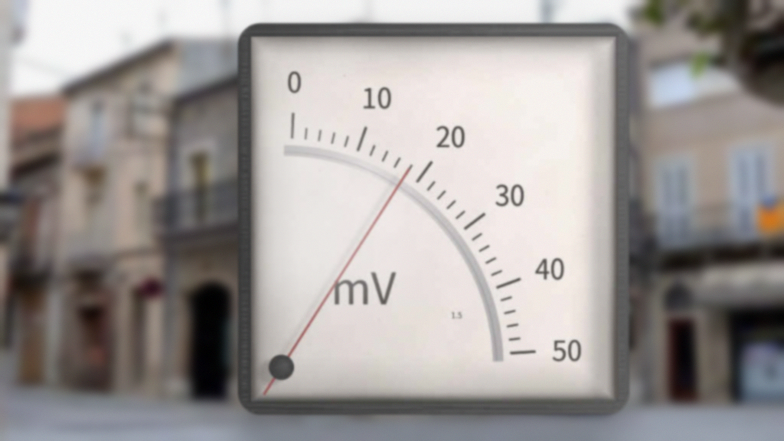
{"value": 18, "unit": "mV"}
